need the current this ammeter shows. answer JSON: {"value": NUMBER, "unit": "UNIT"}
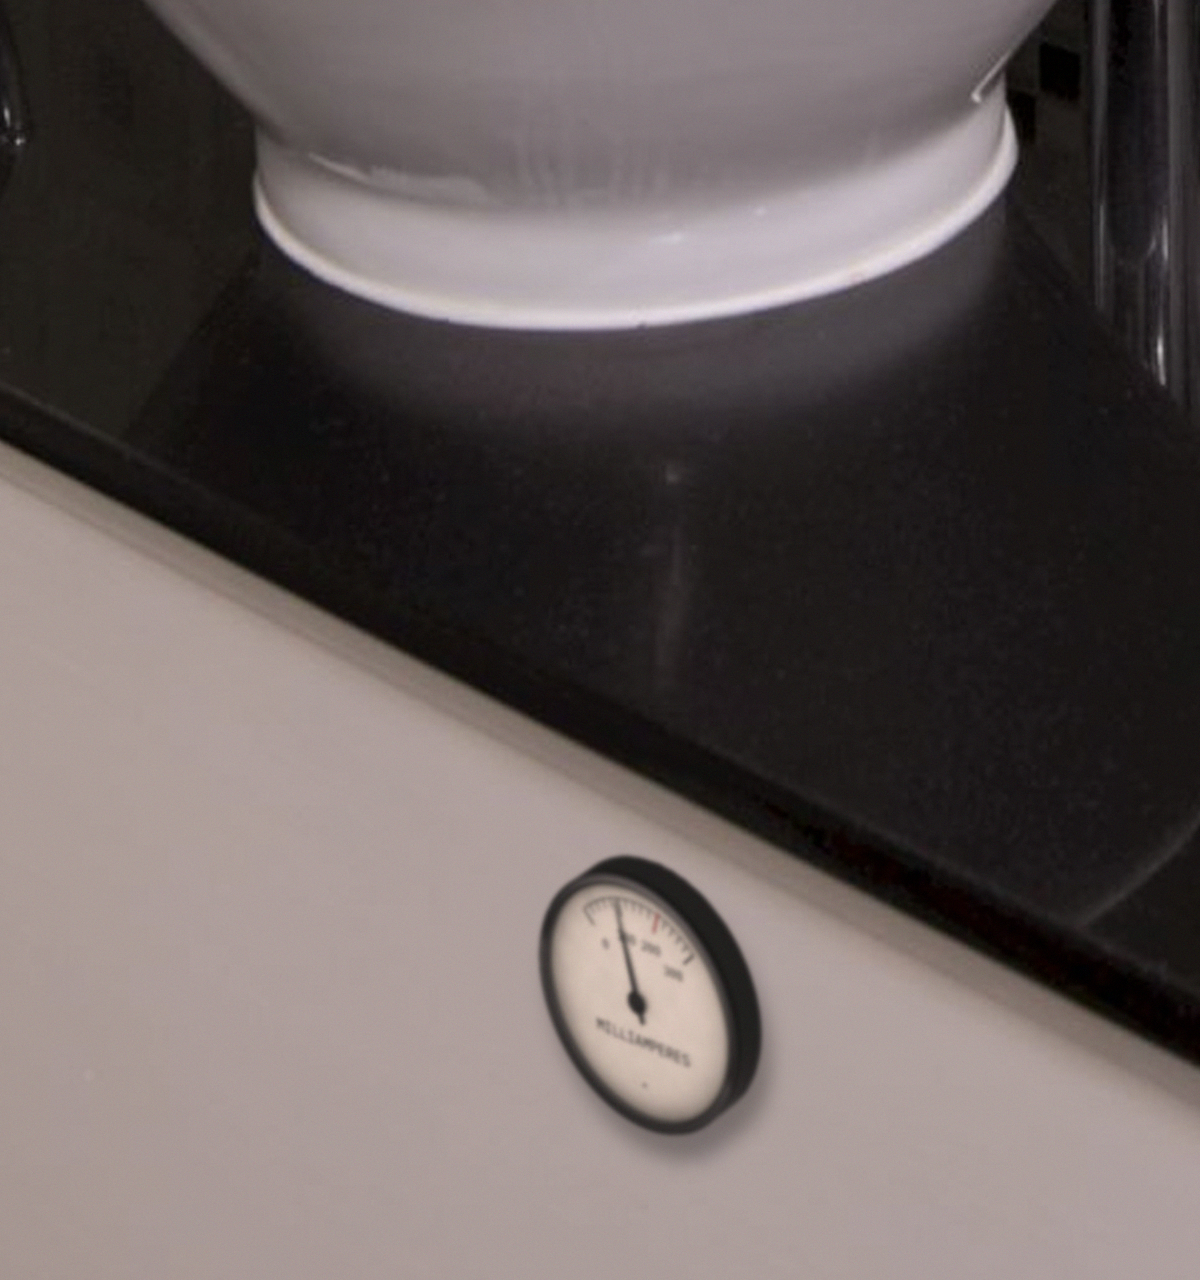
{"value": 100, "unit": "mA"}
